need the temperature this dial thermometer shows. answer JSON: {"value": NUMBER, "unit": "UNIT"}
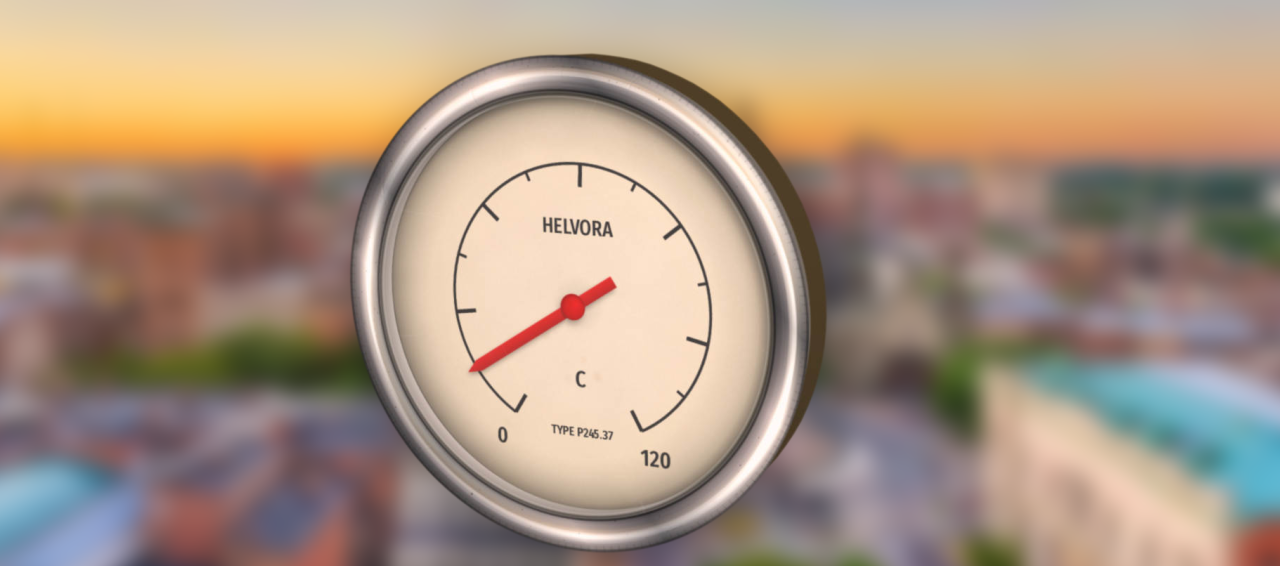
{"value": 10, "unit": "°C"}
